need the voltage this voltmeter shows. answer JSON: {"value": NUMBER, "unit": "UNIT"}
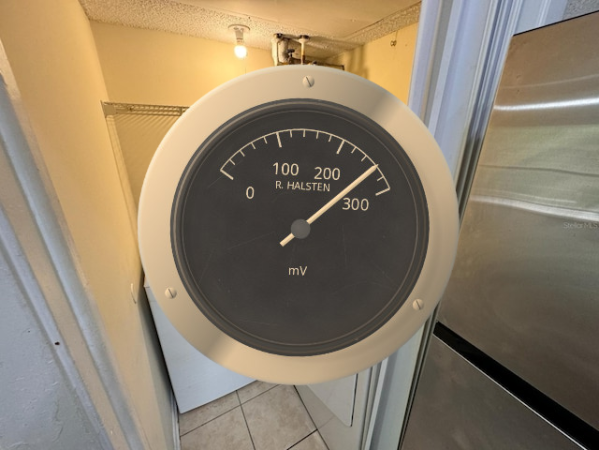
{"value": 260, "unit": "mV"}
